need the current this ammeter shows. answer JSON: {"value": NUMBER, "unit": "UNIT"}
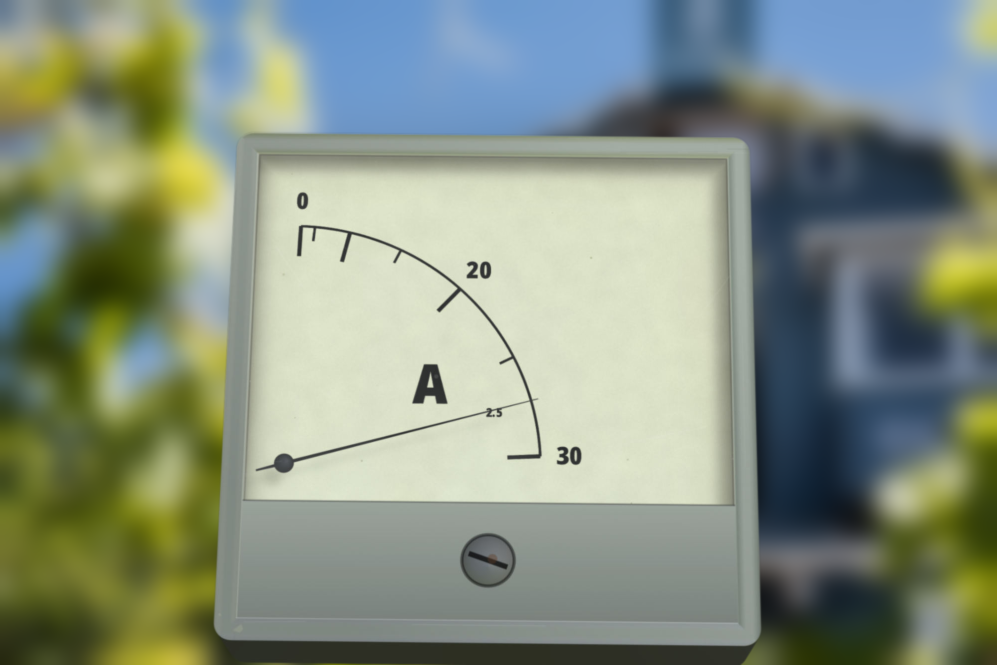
{"value": 27.5, "unit": "A"}
